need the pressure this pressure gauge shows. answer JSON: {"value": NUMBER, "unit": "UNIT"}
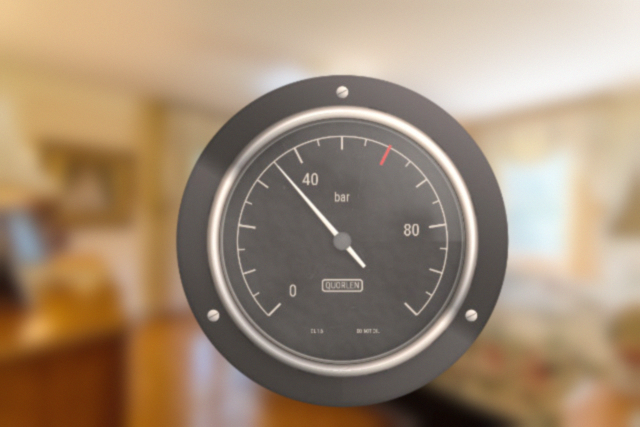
{"value": 35, "unit": "bar"}
